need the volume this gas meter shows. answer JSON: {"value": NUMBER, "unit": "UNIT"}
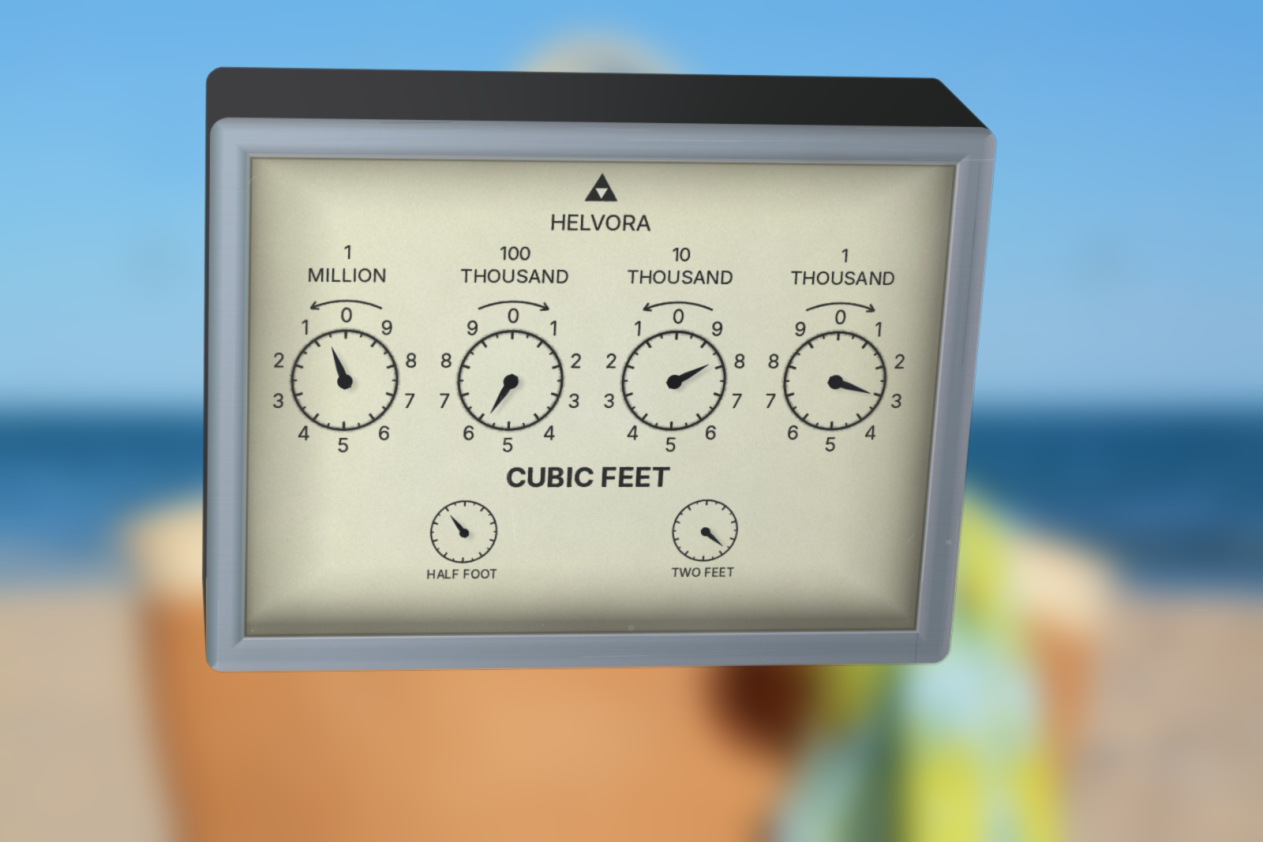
{"value": 58300, "unit": "ft³"}
